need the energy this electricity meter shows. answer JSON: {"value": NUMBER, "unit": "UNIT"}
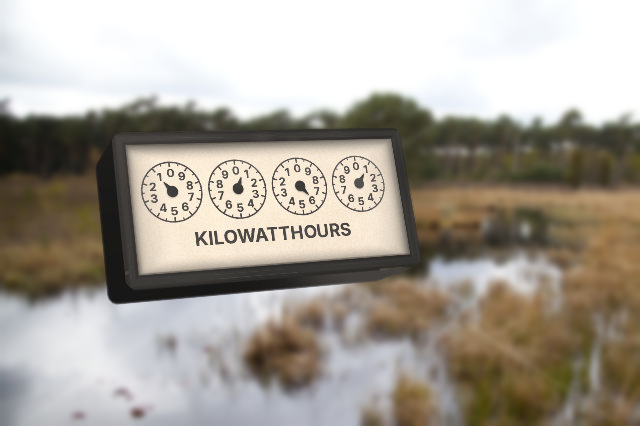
{"value": 1061, "unit": "kWh"}
